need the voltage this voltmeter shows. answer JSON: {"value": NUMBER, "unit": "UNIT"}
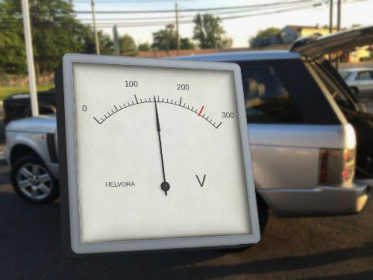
{"value": 140, "unit": "V"}
